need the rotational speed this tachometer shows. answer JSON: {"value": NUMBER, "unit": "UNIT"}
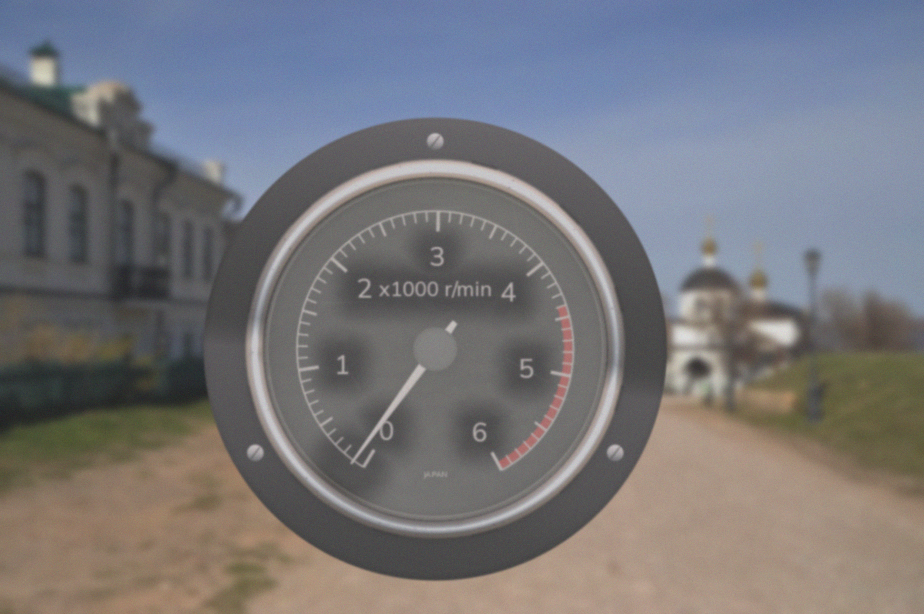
{"value": 100, "unit": "rpm"}
